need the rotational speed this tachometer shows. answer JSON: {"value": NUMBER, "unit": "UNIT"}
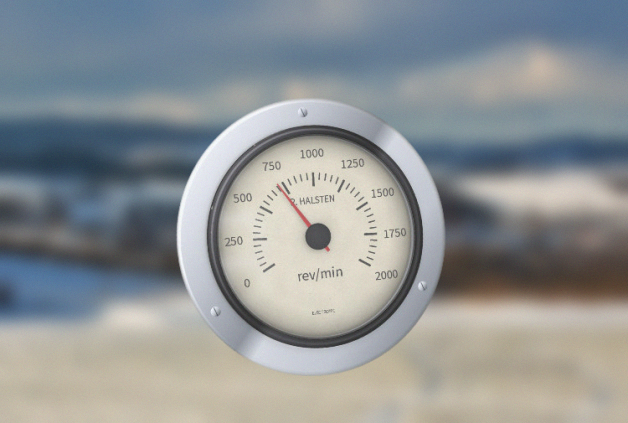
{"value": 700, "unit": "rpm"}
